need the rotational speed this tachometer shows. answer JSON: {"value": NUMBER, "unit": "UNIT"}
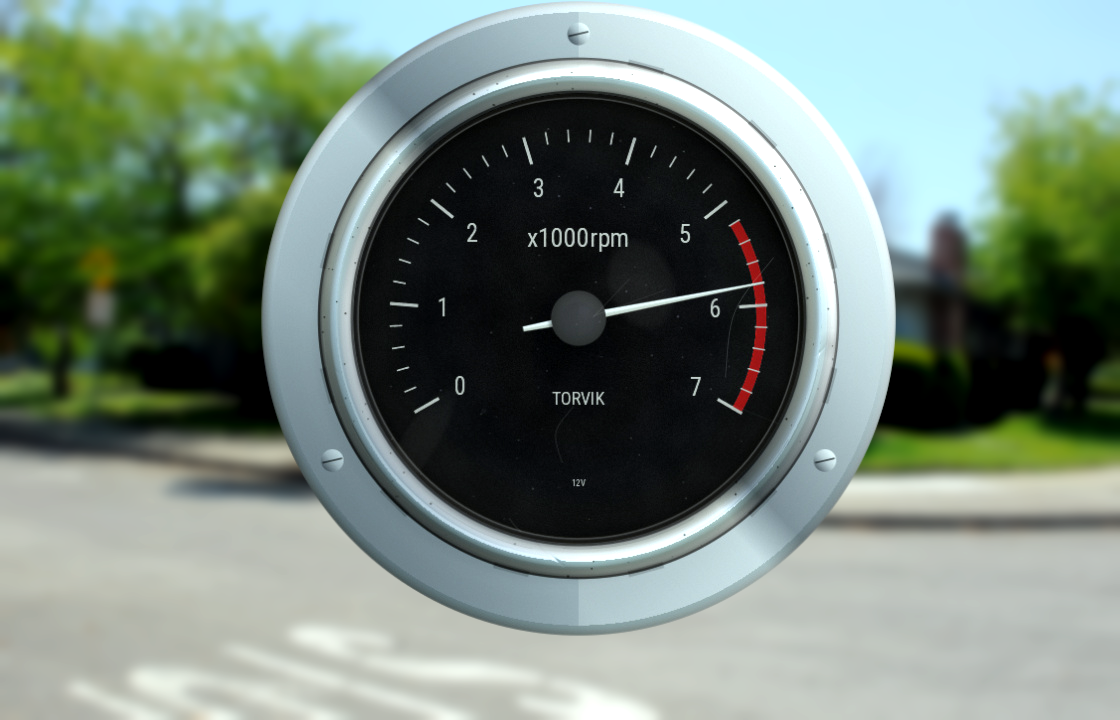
{"value": 5800, "unit": "rpm"}
